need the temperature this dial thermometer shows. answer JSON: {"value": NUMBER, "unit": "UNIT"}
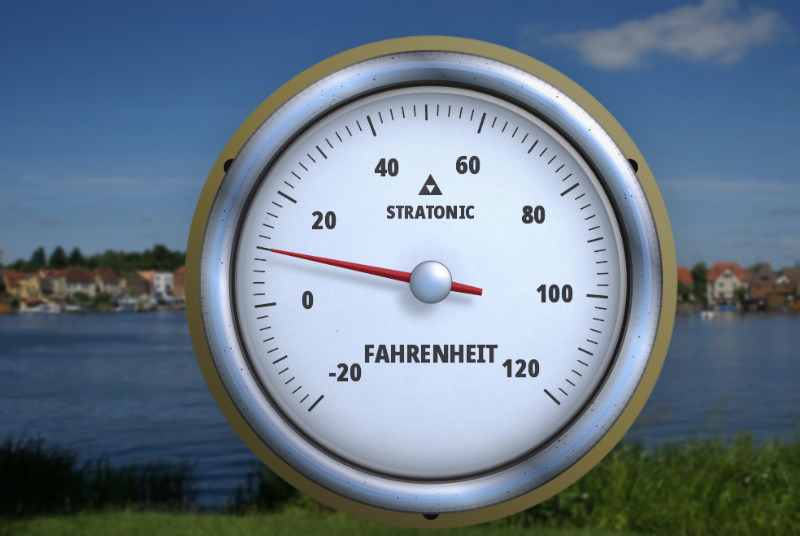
{"value": 10, "unit": "°F"}
